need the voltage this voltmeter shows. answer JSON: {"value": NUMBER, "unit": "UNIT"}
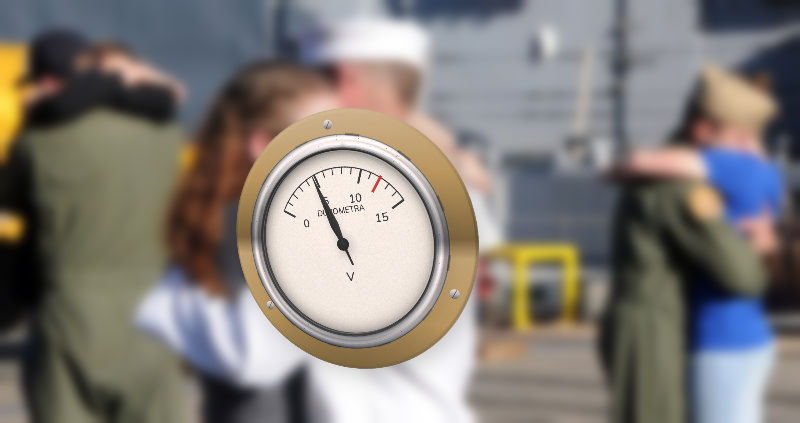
{"value": 5, "unit": "V"}
